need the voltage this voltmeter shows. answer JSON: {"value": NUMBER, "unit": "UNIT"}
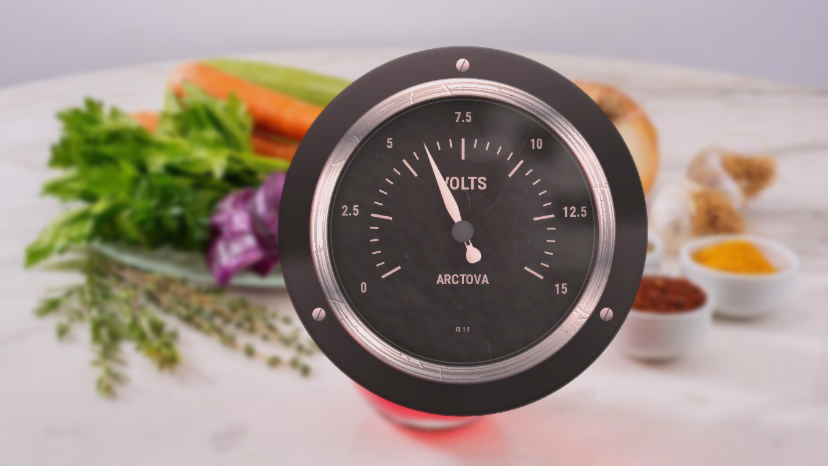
{"value": 6, "unit": "V"}
